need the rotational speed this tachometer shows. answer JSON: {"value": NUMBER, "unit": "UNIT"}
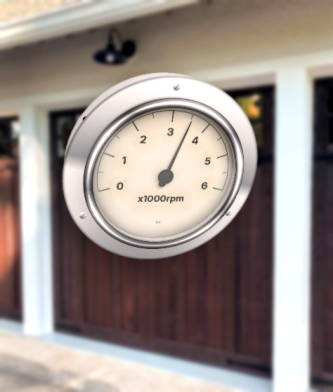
{"value": 3500, "unit": "rpm"}
